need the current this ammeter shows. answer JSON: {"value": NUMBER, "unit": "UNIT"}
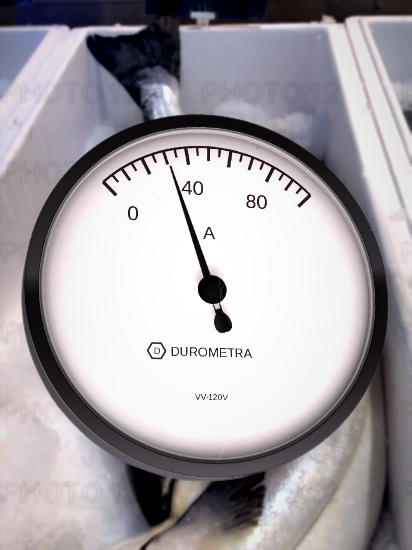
{"value": 30, "unit": "A"}
